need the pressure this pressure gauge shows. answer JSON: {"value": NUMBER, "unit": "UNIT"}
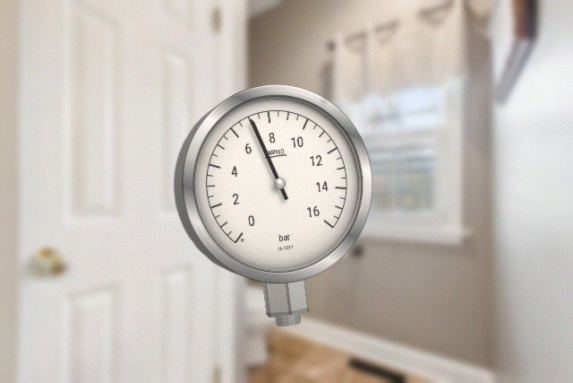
{"value": 7, "unit": "bar"}
